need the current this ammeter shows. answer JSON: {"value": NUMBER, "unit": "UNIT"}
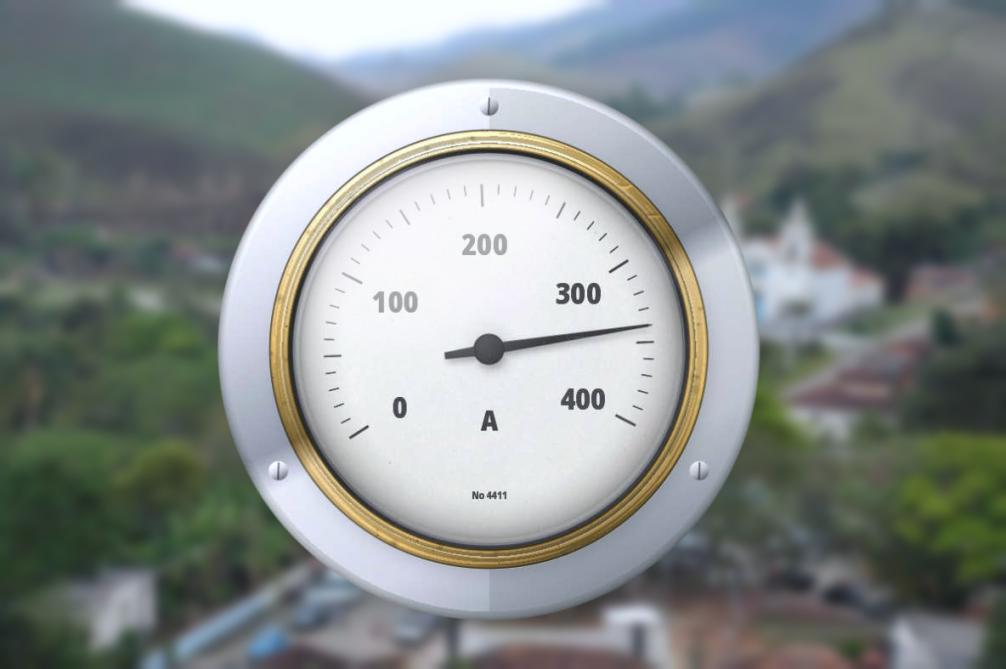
{"value": 340, "unit": "A"}
